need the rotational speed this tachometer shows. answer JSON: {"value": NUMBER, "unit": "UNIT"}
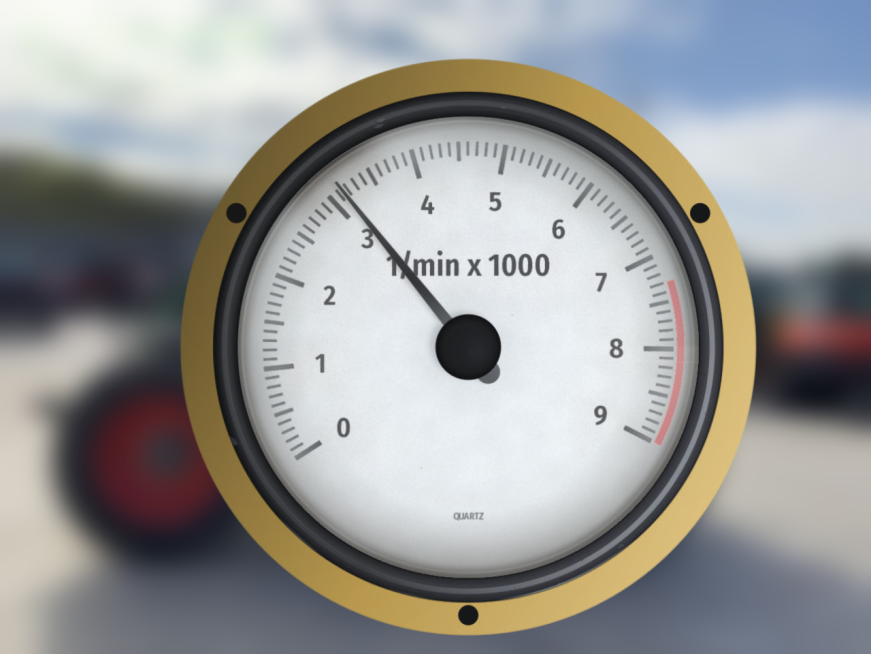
{"value": 3150, "unit": "rpm"}
